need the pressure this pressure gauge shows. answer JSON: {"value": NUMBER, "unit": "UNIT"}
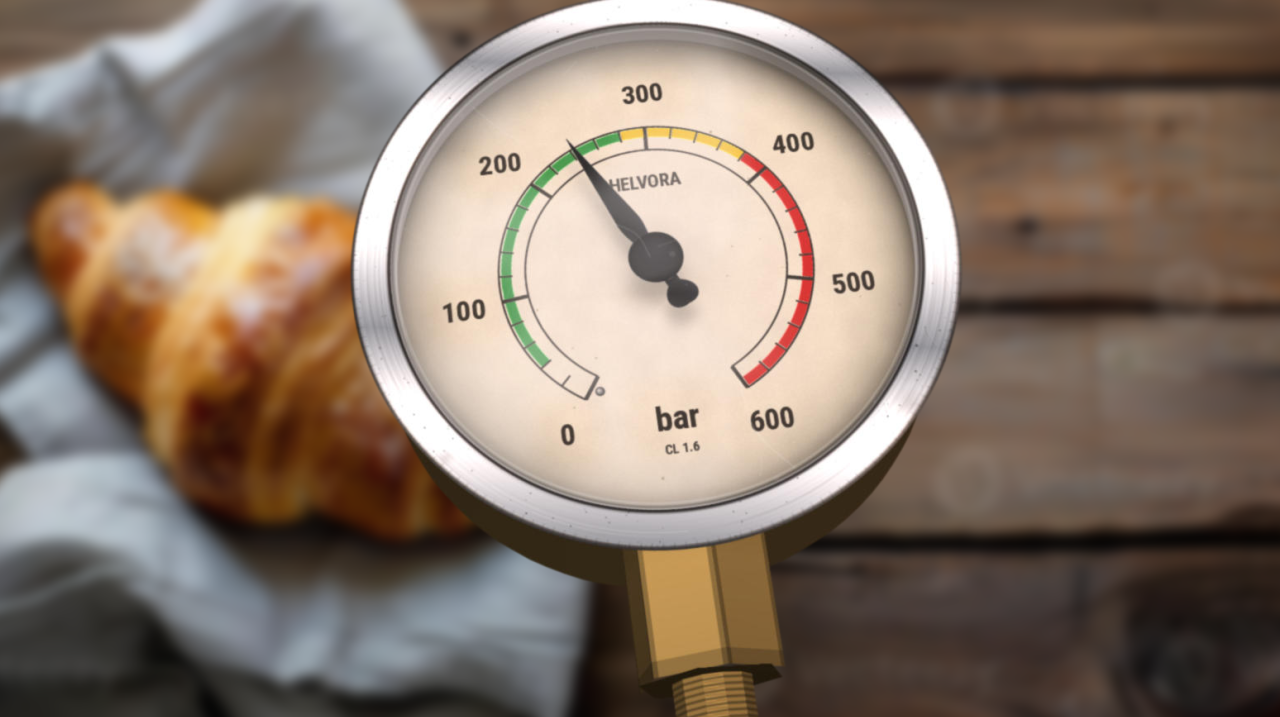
{"value": 240, "unit": "bar"}
